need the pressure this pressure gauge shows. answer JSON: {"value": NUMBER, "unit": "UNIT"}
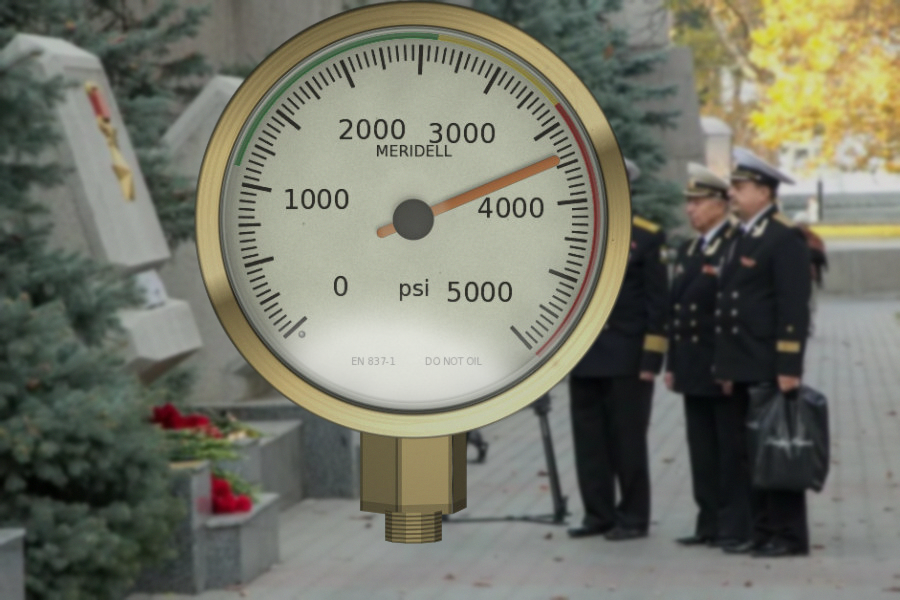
{"value": 3700, "unit": "psi"}
